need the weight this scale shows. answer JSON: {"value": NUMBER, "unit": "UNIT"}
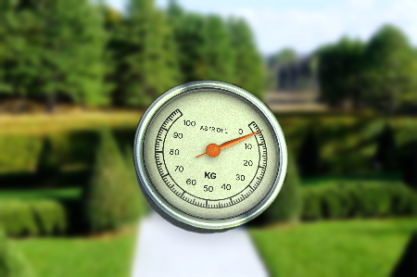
{"value": 5, "unit": "kg"}
